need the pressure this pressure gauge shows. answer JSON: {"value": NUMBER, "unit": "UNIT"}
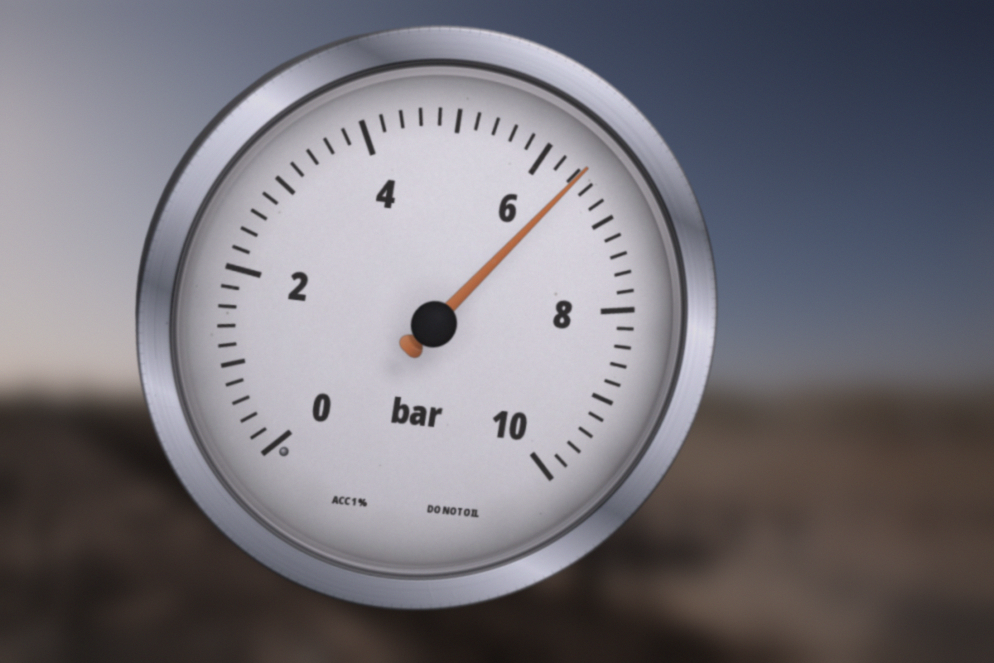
{"value": 6.4, "unit": "bar"}
